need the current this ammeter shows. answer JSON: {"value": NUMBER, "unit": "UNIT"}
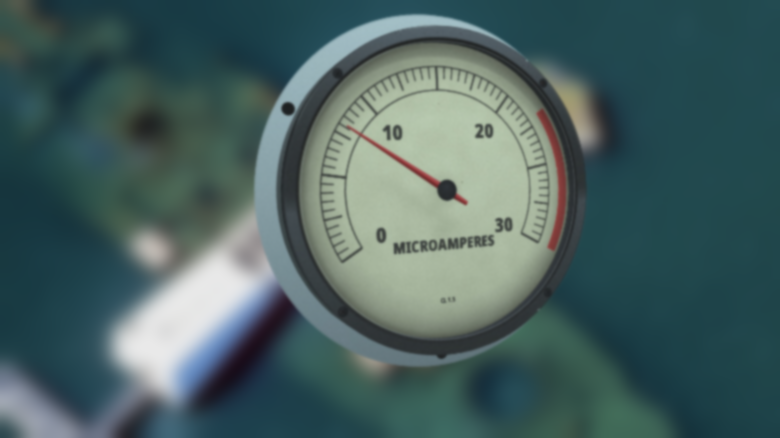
{"value": 8, "unit": "µA"}
